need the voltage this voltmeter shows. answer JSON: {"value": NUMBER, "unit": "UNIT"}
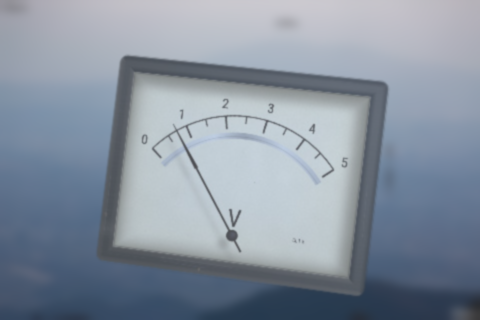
{"value": 0.75, "unit": "V"}
